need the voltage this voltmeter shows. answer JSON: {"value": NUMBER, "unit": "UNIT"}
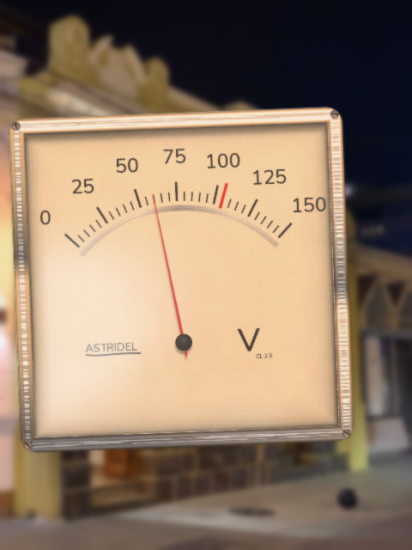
{"value": 60, "unit": "V"}
